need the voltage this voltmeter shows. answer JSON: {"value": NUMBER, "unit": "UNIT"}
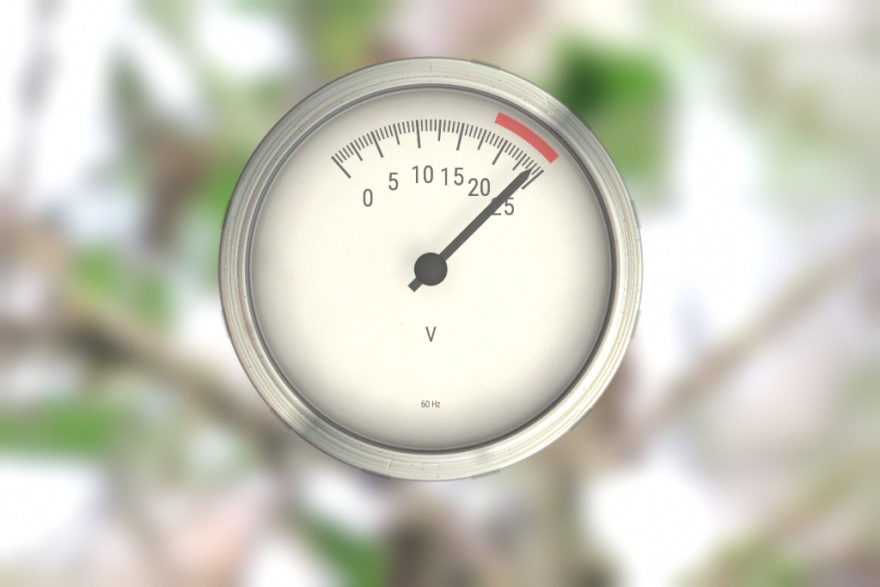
{"value": 24, "unit": "V"}
